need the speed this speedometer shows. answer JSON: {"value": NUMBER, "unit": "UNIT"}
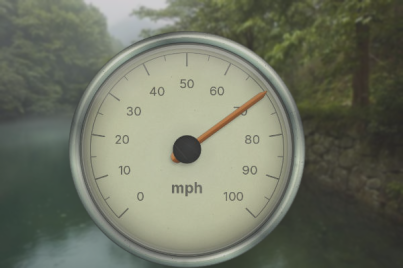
{"value": 70, "unit": "mph"}
